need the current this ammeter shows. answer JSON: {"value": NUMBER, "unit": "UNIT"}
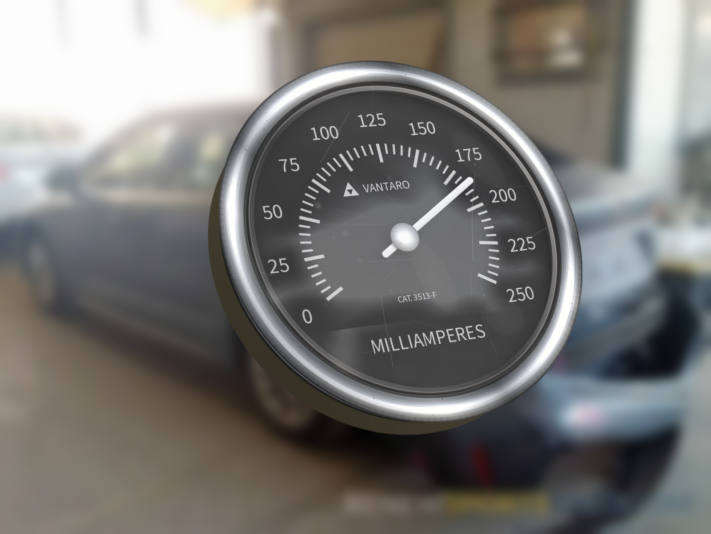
{"value": 185, "unit": "mA"}
